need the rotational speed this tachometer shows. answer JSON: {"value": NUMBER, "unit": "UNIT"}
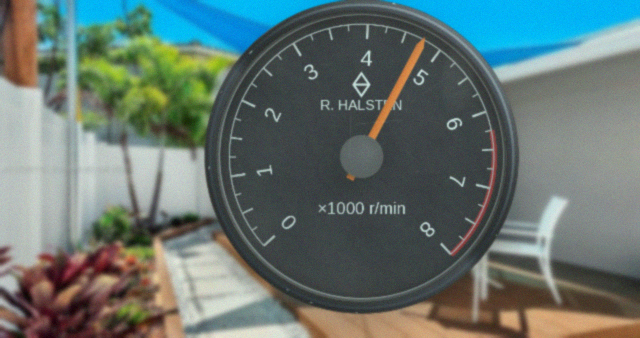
{"value": 4750, "unit": "rpm"}
